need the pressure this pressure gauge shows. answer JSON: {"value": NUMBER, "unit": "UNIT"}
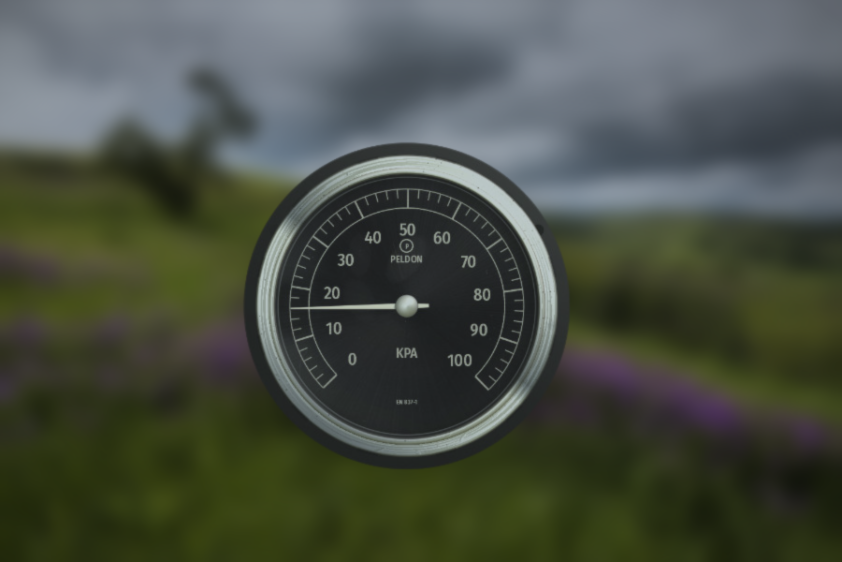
{"value": 16, "unit": "kPa"}
